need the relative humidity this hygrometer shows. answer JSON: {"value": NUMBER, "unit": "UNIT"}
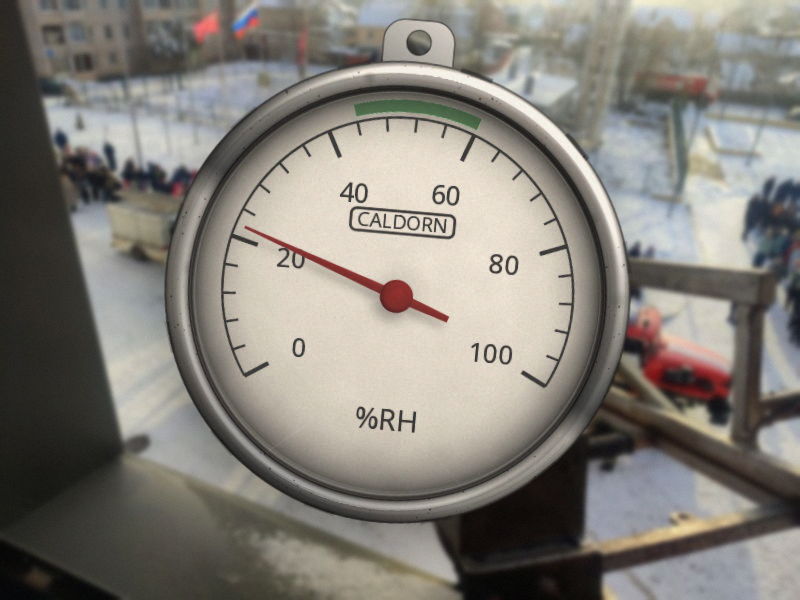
{"value": 22, "unit": "%"}
